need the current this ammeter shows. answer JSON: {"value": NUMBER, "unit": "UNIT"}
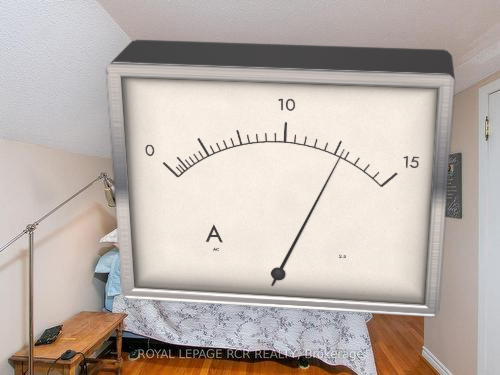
{"value": 12.75, "unit": "A"}
